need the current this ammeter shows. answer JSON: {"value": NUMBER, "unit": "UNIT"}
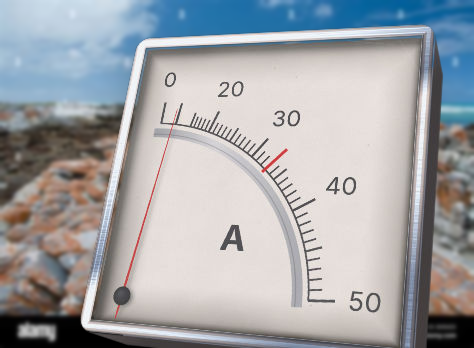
{"value": 10, "unit": "A"}
